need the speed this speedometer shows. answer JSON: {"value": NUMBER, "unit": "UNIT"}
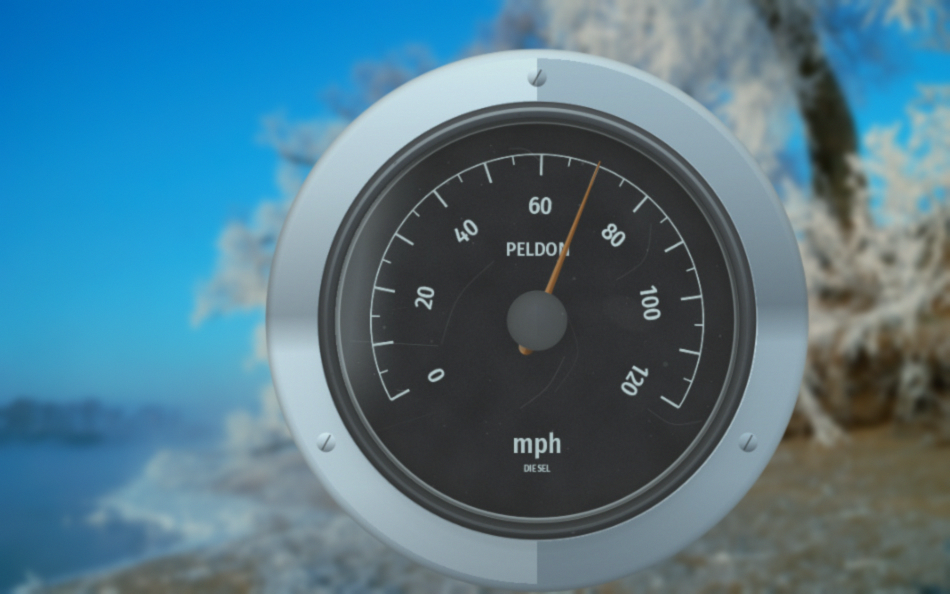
{"value": 70, "unit": "mph"}
